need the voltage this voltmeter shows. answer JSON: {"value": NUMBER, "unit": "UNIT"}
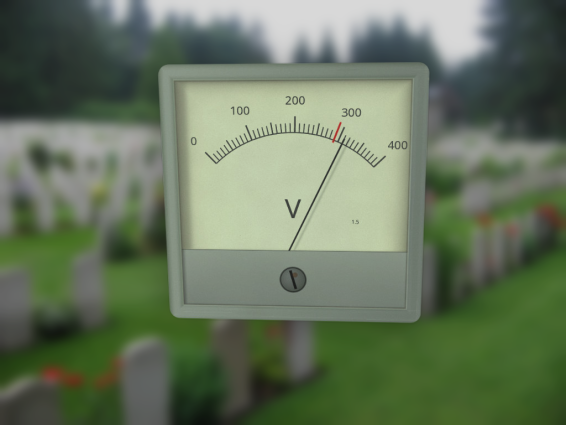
{"value": 310, "unit": "V"}
